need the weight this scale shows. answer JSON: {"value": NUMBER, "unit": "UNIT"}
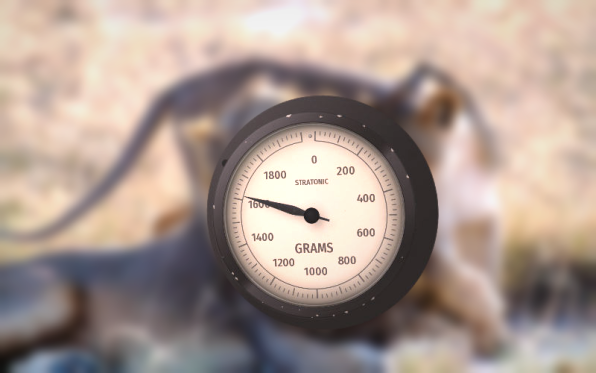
{"value": 1620, "unit": "g"}
